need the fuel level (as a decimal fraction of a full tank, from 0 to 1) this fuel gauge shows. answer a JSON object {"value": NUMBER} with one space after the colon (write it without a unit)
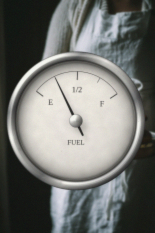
{"value": 0.25}
